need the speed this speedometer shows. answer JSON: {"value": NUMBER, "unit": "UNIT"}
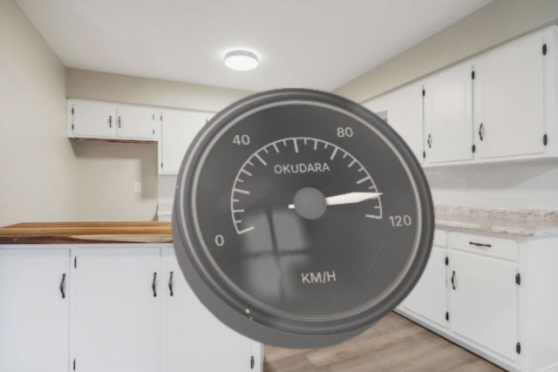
{"value": 110, "unit": "km/h"}
